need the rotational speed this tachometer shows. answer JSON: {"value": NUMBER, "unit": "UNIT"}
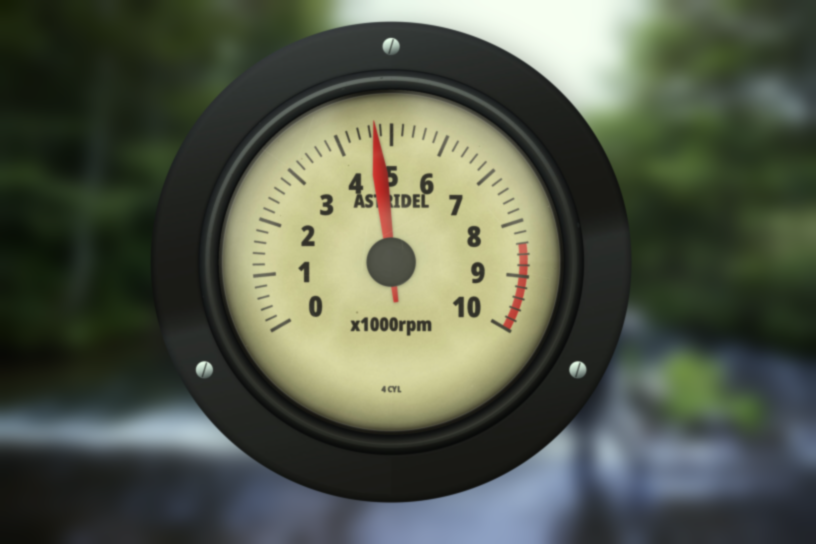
{"value": 4700, "unit": "rpm"}
